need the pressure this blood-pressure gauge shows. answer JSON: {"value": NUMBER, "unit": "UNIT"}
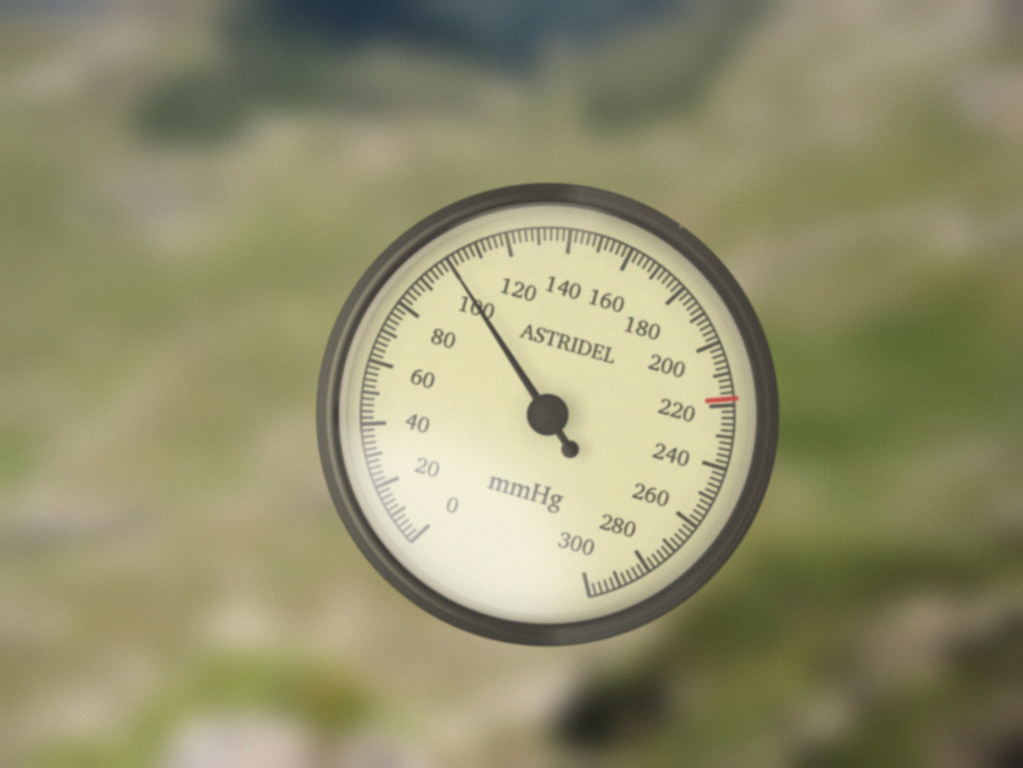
{"value": 100, "unit": "mmHg"}
